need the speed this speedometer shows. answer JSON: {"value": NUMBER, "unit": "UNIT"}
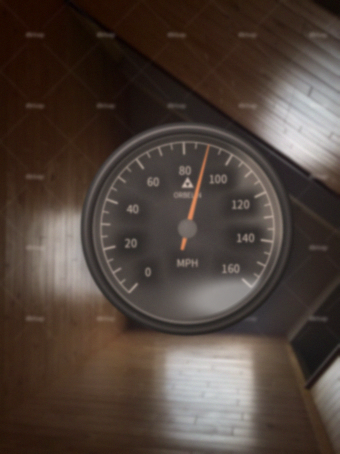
{"value": 90, "unit": "mph"}
